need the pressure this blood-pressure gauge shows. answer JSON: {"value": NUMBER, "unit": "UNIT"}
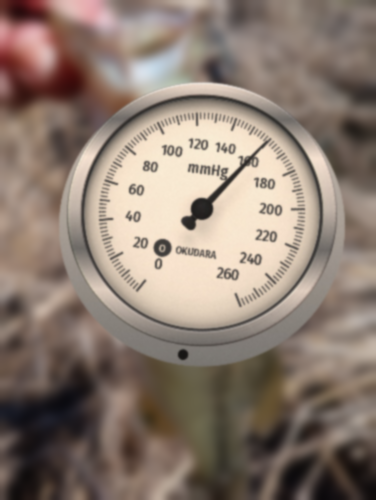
{"value": 160, "unit": "mmHg"}
